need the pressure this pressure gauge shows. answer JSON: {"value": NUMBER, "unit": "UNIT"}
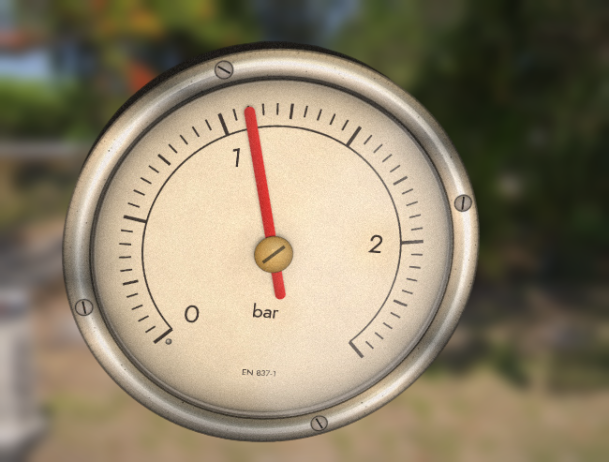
{"value": 1.1, "unit": "bar"}
